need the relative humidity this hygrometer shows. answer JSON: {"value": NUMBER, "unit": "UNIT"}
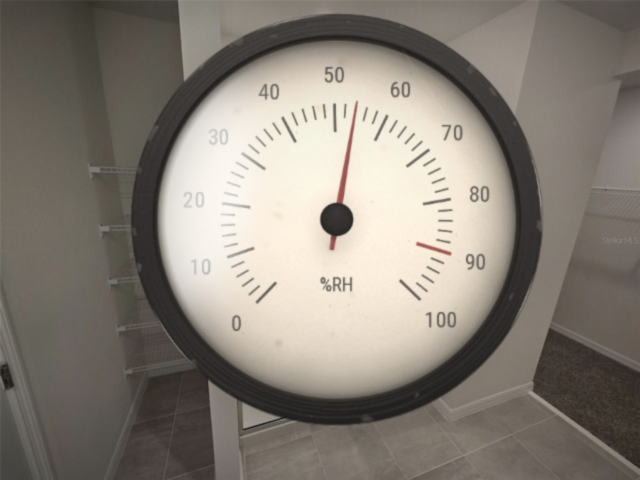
{"value": 54, "unit": "%"}
